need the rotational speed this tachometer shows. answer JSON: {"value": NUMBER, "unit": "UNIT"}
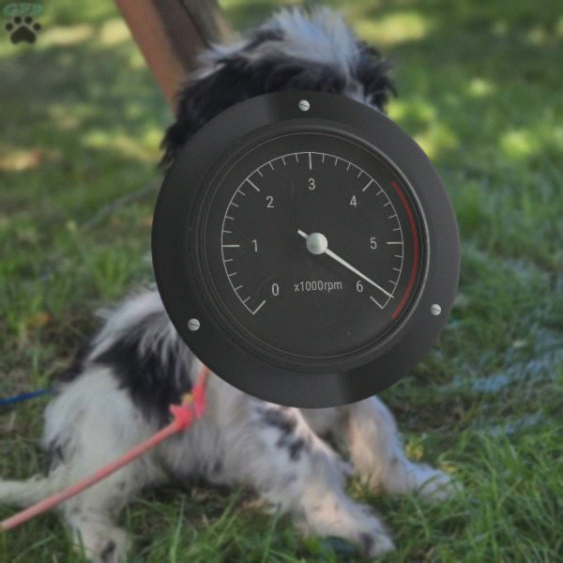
{"value": 5800, "unit": "rpm"}
